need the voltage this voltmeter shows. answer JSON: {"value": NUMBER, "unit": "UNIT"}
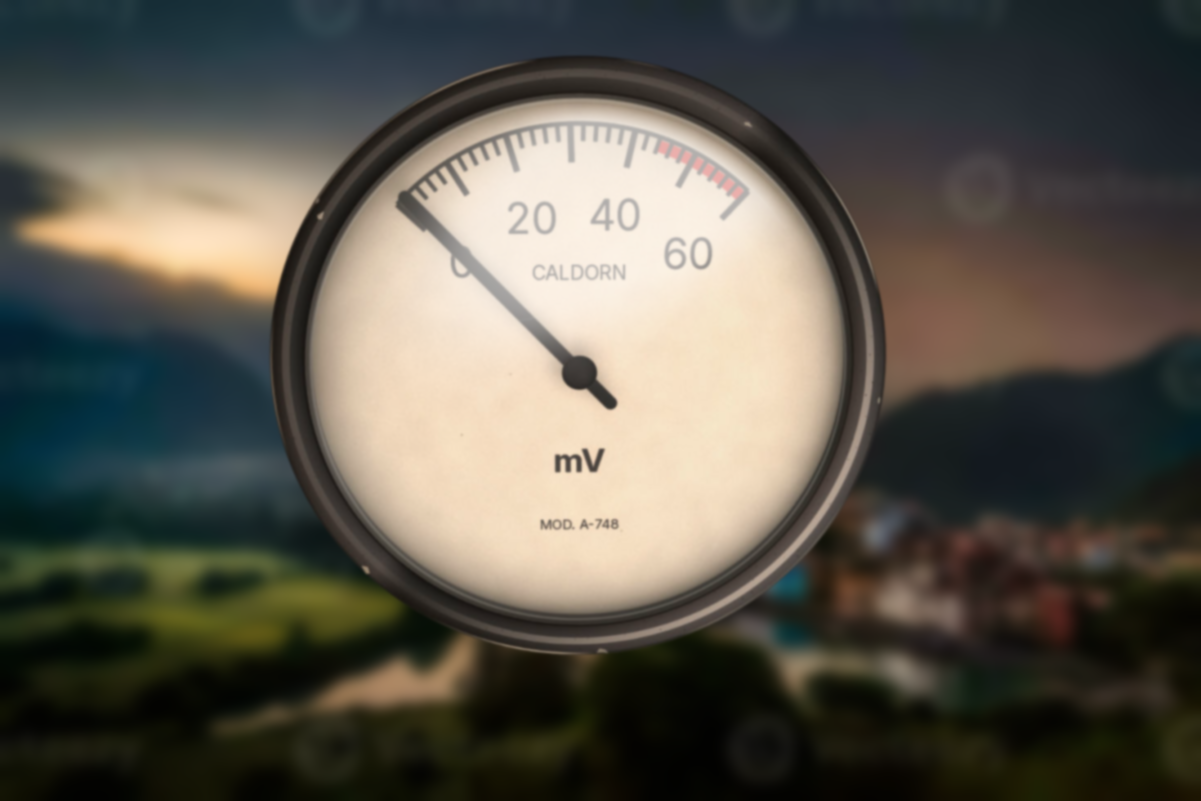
{"value": 2, "unit": "mV"}
